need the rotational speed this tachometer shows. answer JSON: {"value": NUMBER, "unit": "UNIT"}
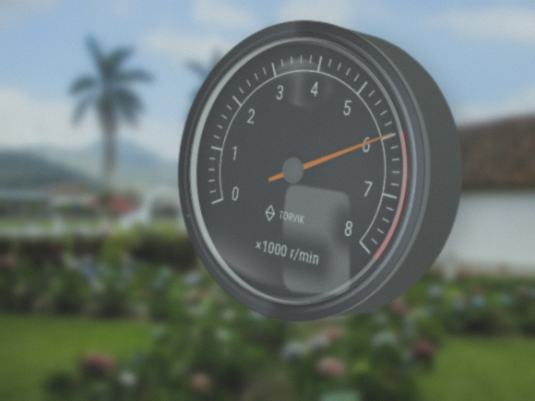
{"value": 6000, "unit": "rpm"}
